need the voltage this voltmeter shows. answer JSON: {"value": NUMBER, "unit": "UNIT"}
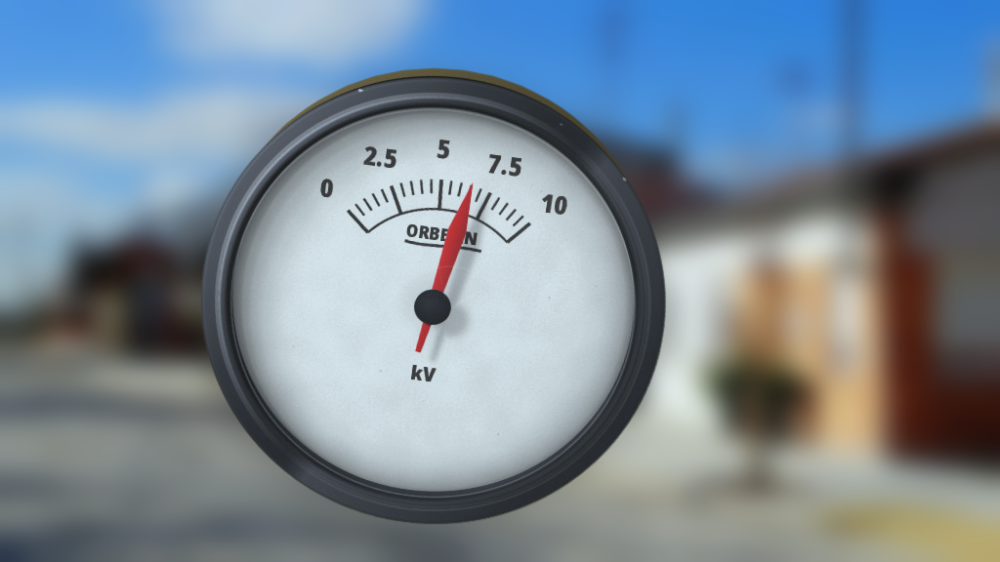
{"value": 6.5, "unit": "kV"}
